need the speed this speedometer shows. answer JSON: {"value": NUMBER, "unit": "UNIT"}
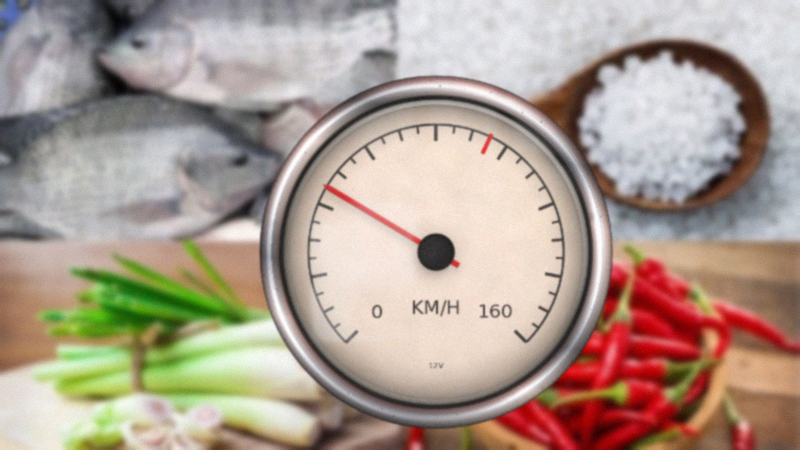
{"value": 45, "unit": "km/h"}
